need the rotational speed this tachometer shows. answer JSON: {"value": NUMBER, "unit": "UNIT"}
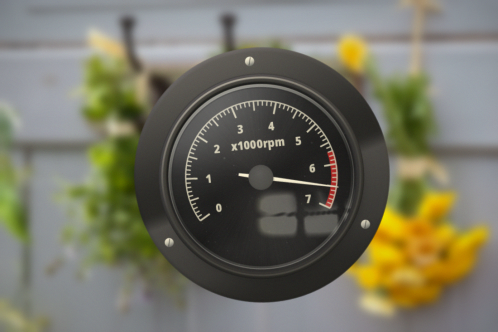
{"value": 6500, "unit": "rpm"}
